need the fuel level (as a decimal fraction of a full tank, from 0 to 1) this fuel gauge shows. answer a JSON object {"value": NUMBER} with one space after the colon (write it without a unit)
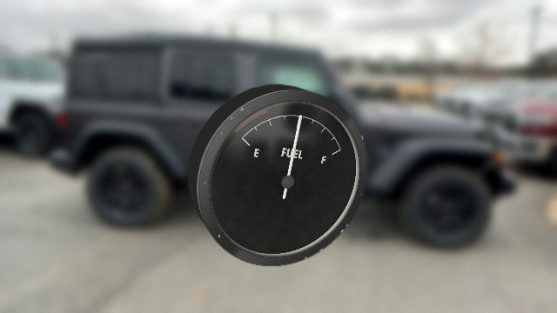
{"value": 0.5}
